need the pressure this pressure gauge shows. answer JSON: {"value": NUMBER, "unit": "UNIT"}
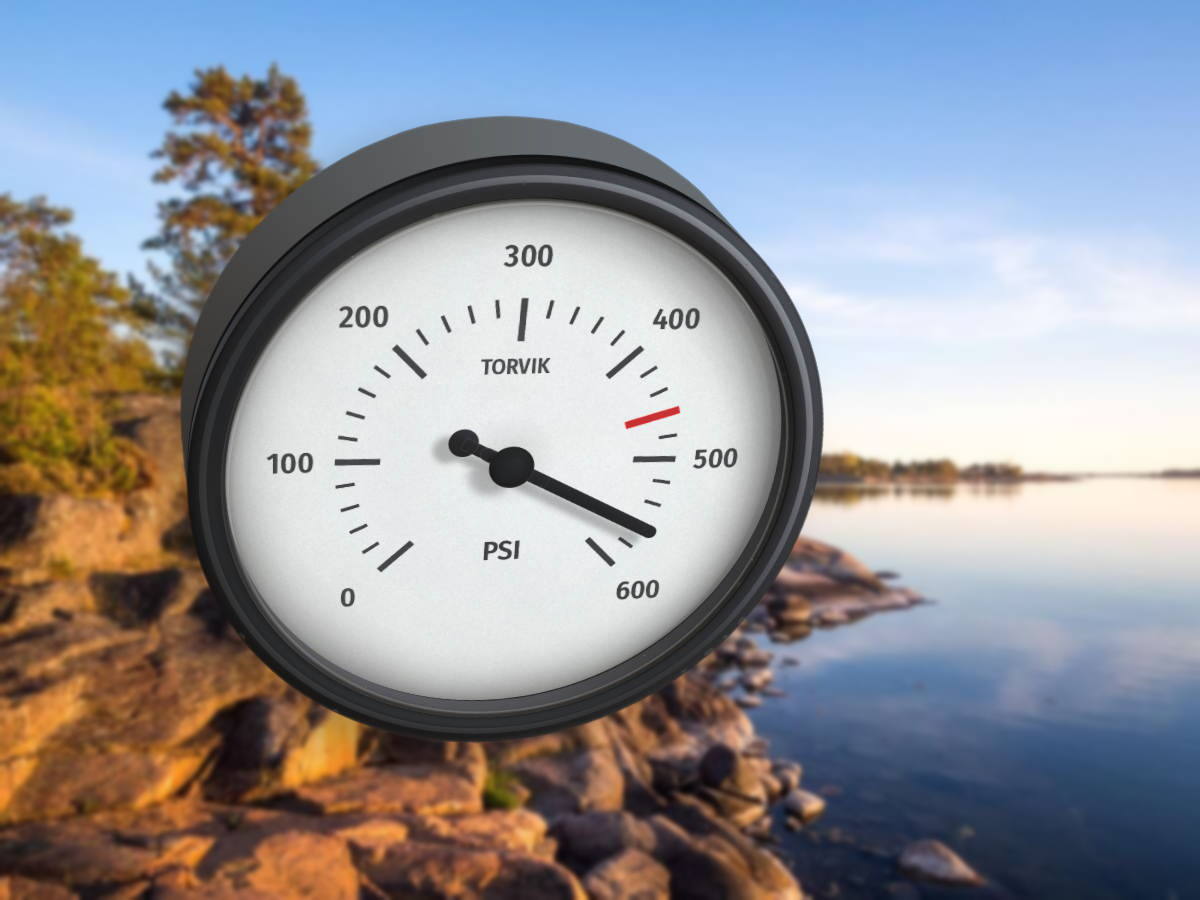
{"value": 560, "unit": "psi"}
